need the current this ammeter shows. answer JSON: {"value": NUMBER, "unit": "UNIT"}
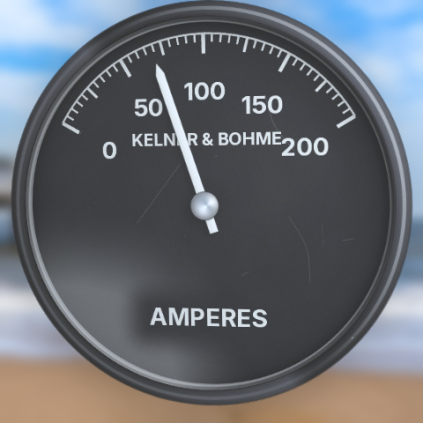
{"value": 70, "unit": "A"}
